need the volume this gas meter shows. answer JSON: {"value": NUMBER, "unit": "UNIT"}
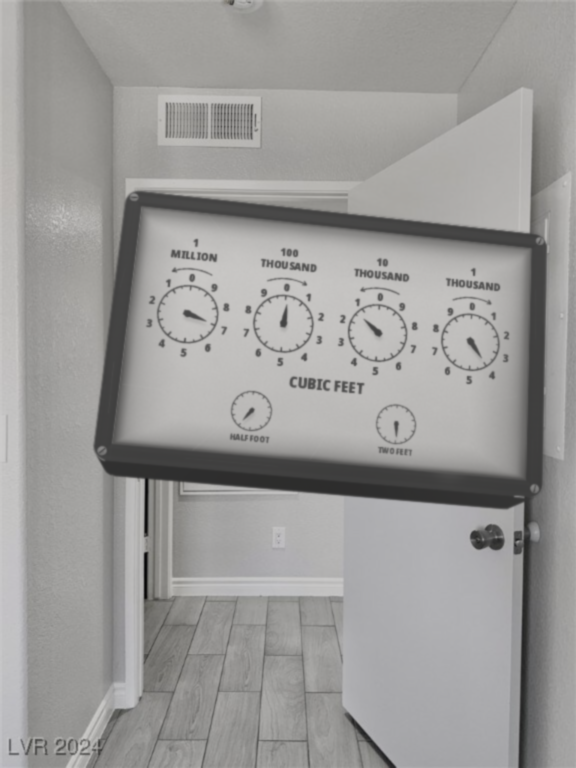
{"value": 701400, "unit": "ft³"}
